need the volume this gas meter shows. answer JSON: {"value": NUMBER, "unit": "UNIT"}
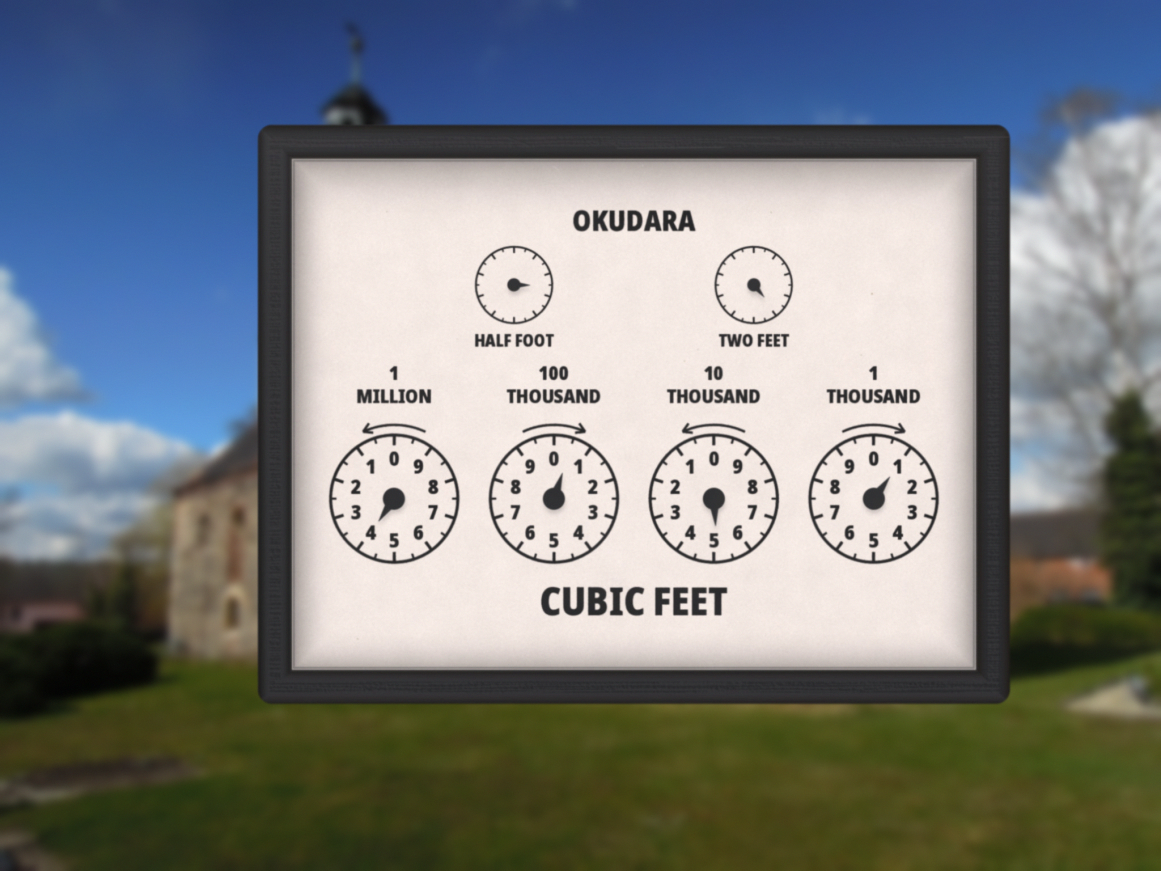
{"value": 405100, "unit": "ft³"}
